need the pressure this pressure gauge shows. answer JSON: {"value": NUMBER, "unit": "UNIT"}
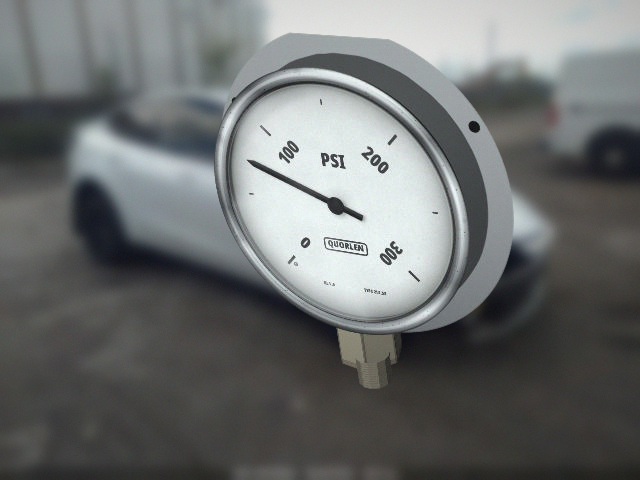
{"value": 75, "unit": "psi"}
